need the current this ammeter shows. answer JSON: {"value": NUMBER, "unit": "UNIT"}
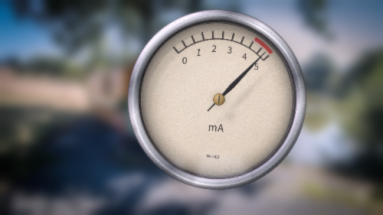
{"value": 4.75, "unit": "mA"}
